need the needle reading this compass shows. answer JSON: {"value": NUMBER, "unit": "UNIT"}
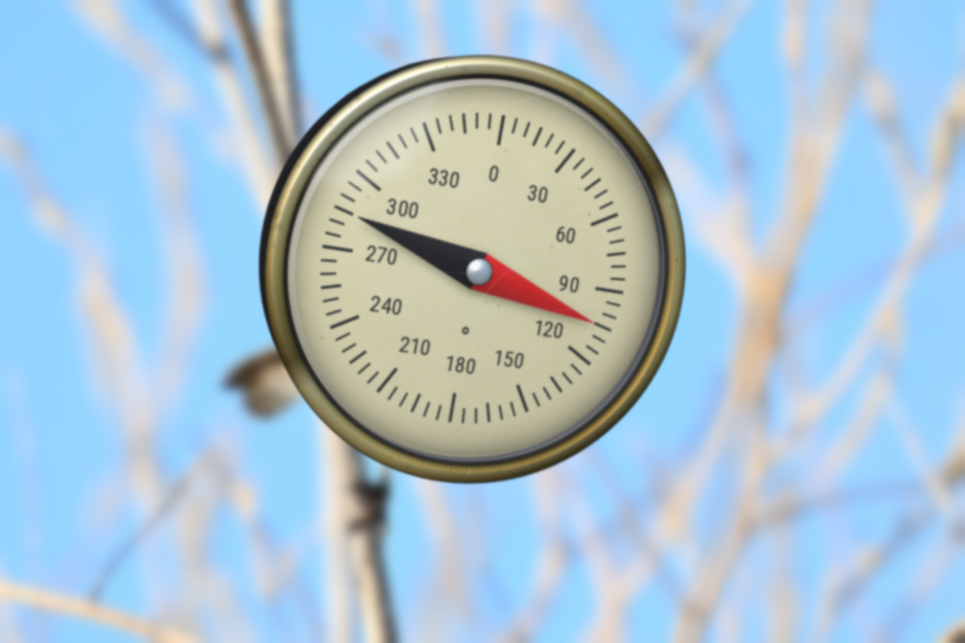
{"value": 105, "unit": "°"}
